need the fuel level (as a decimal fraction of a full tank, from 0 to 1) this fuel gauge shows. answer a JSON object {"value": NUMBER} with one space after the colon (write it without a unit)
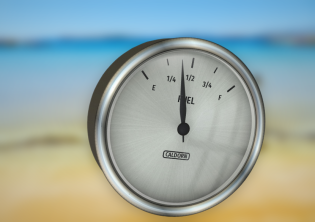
{"value": 0.375}
